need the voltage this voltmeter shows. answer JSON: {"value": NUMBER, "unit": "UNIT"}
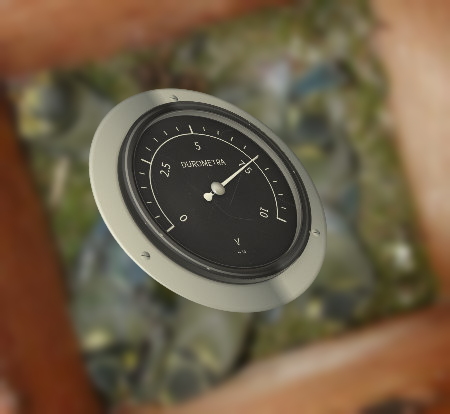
{"value": 7.5, "unit": "V"}
